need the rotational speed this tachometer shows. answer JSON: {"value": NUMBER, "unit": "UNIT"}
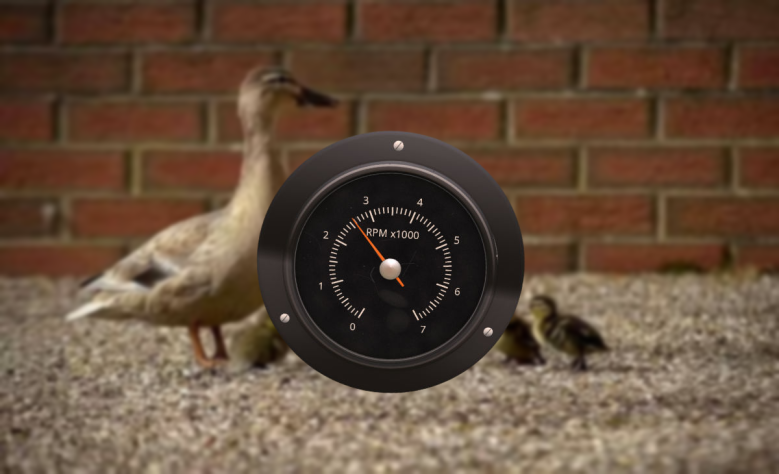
{"value": 2600, "unit": "rpm"}
